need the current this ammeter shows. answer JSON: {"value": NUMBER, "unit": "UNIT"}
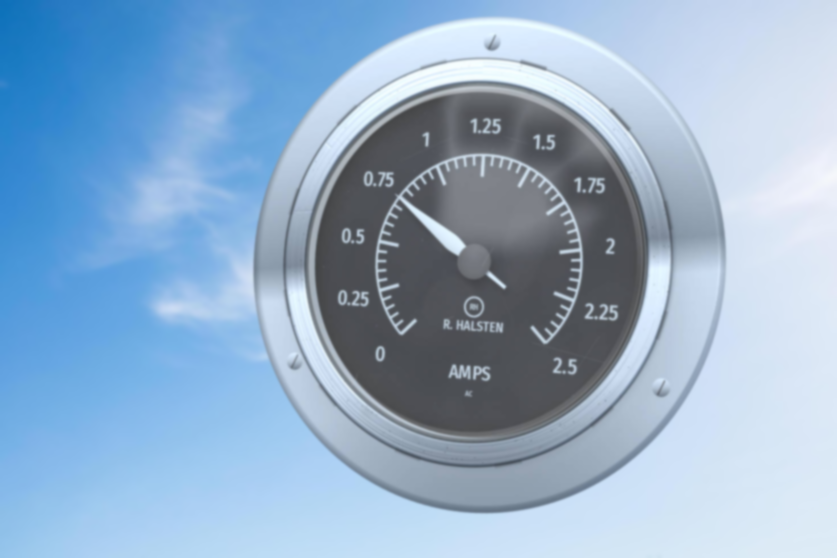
{"value": 0.75, "unit": "A"}
